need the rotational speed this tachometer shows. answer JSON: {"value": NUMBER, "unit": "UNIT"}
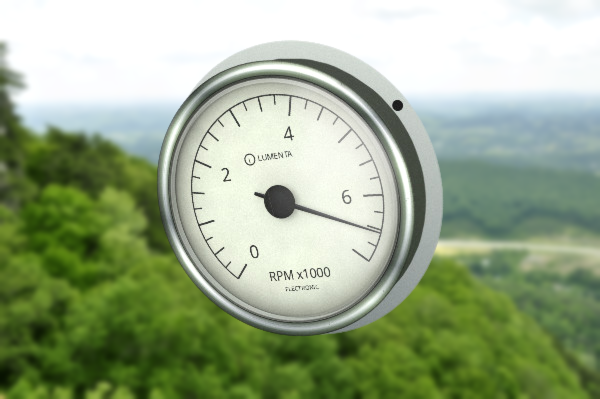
{"value": 6500, "unit": "rpm"}
